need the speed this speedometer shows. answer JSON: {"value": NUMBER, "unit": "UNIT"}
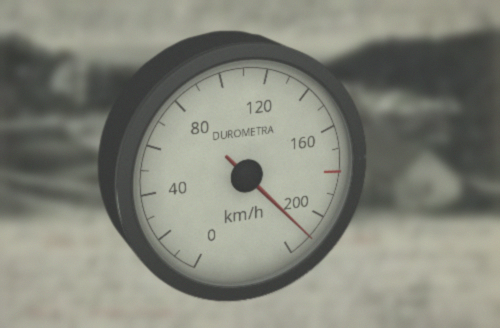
{"value": 210, "unit": "km/h"}
